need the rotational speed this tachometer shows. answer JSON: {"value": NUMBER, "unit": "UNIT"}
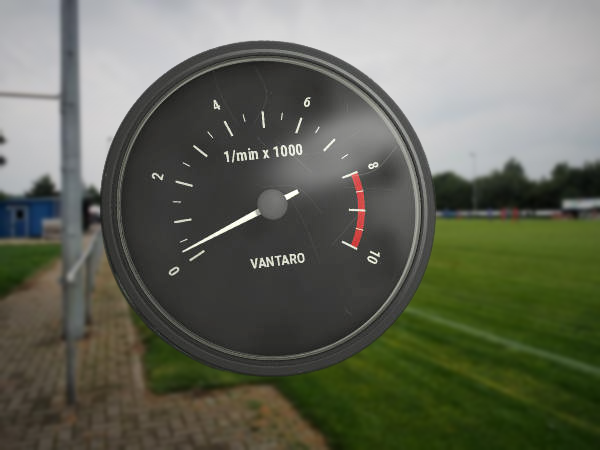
{"value": 250, "unit": "rpm"}
